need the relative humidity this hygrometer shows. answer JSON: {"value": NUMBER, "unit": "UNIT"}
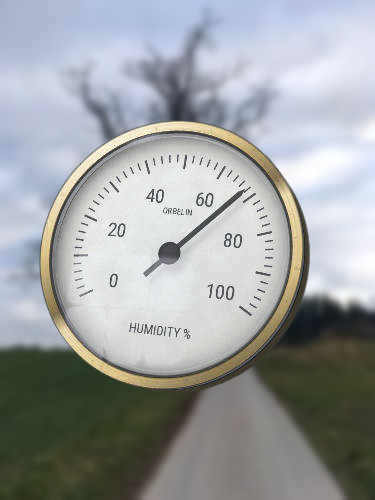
{"value": 68, "unit": "%"}
